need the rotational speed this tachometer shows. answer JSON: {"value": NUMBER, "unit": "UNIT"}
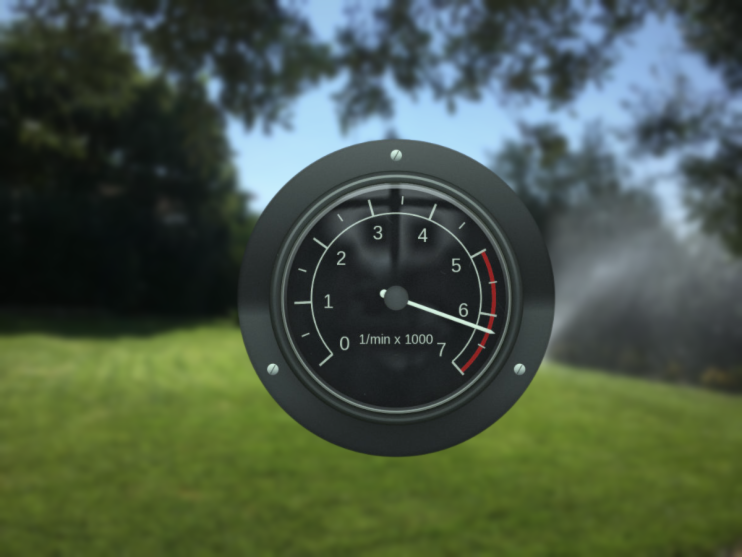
{"value": 6250, "unit": "rpm"}
